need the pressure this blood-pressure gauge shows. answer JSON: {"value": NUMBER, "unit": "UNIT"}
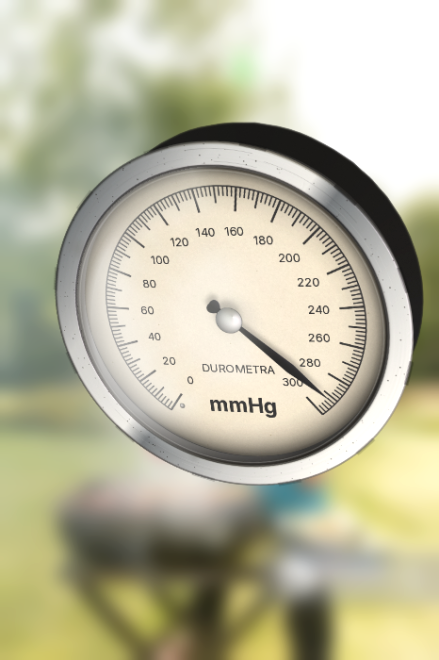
{"value": 290, "unit": "mmHg"}
